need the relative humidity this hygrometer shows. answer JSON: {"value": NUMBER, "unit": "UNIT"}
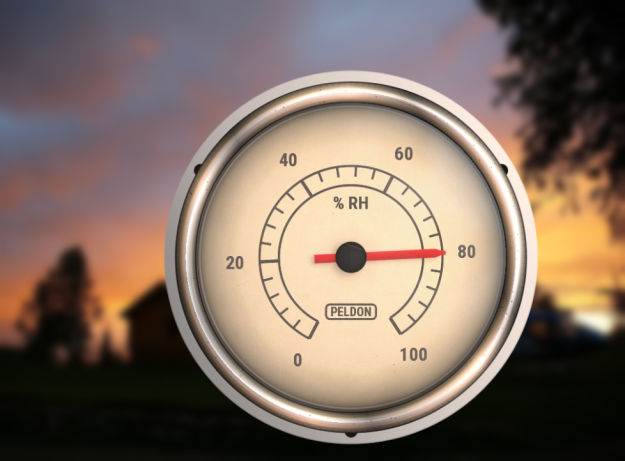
{"value": 80, "unit": "%"}
